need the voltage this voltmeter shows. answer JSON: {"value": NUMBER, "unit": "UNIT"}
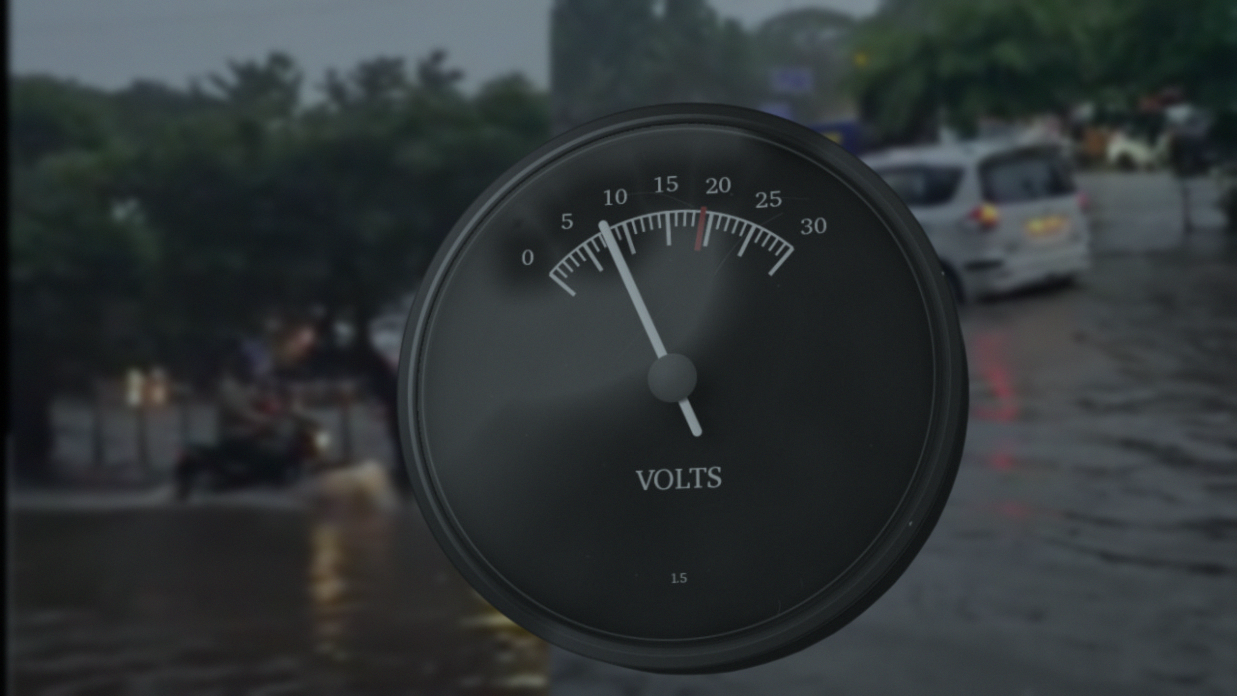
{"value": 8, "unit": "V"}
